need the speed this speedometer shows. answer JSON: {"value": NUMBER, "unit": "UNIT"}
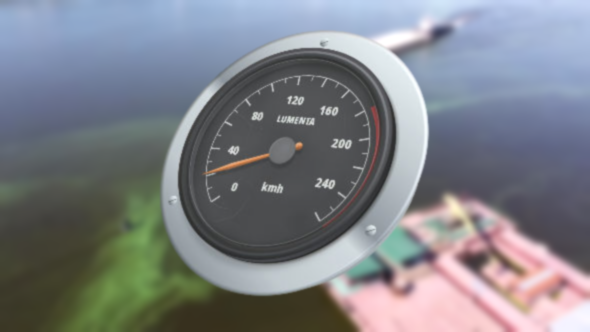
{"value": 20, "unit": "km/h"}
